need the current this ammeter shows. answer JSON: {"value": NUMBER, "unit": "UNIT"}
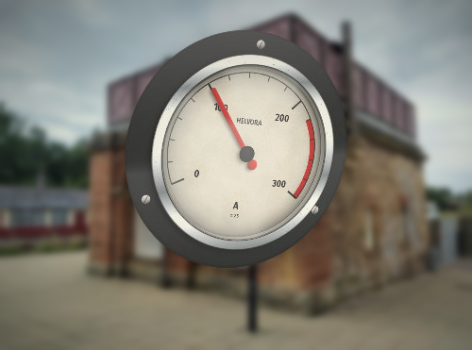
{"value": 100, "unit": "A"}
